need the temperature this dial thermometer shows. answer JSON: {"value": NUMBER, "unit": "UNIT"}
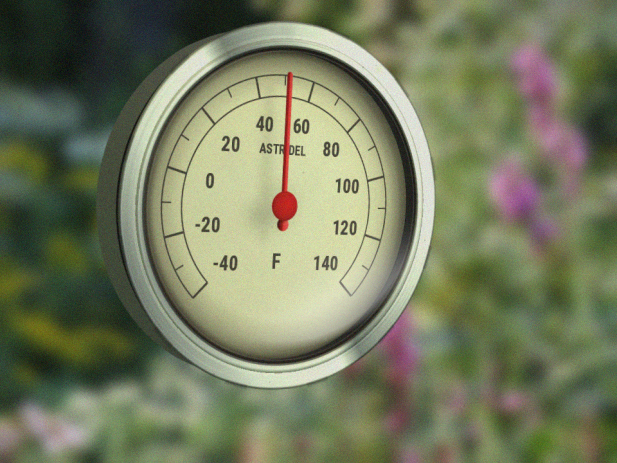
{"value": 50, "unit": "°F"}
